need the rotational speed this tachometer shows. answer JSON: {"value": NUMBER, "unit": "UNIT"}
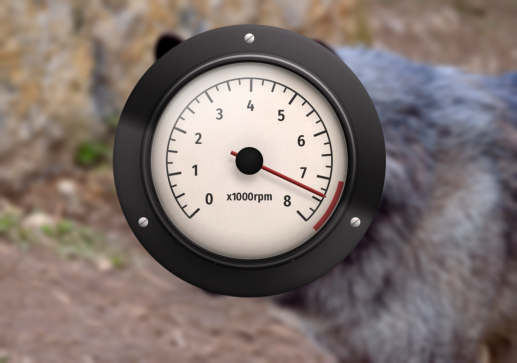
{"value": 7375, "unit": "rpm"}
